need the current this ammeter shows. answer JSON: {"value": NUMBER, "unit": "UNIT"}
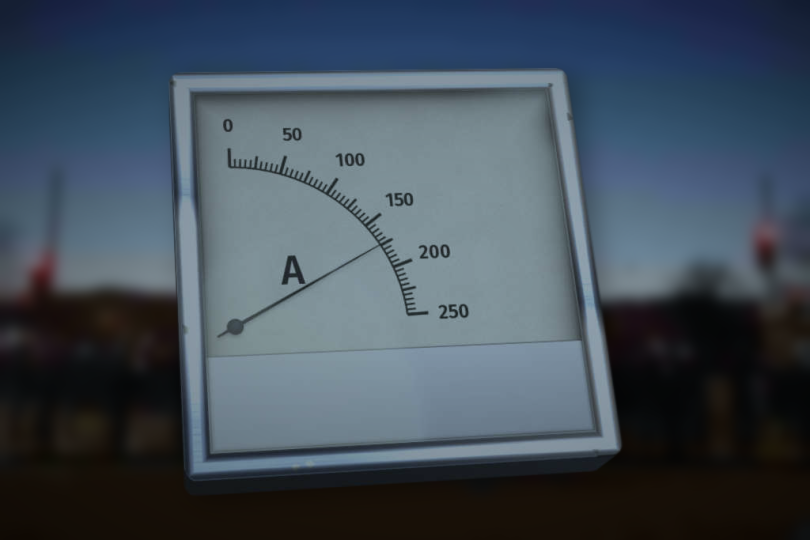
{"value": 175, "unit": "A"}
